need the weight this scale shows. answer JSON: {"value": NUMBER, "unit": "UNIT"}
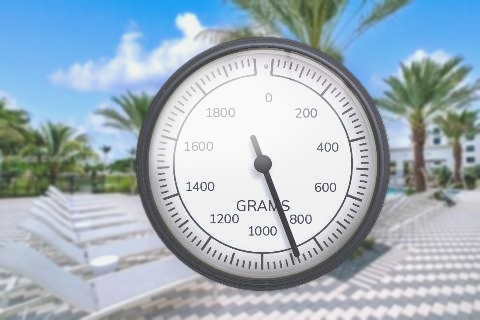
{"value": 880, "unit": "g"}
